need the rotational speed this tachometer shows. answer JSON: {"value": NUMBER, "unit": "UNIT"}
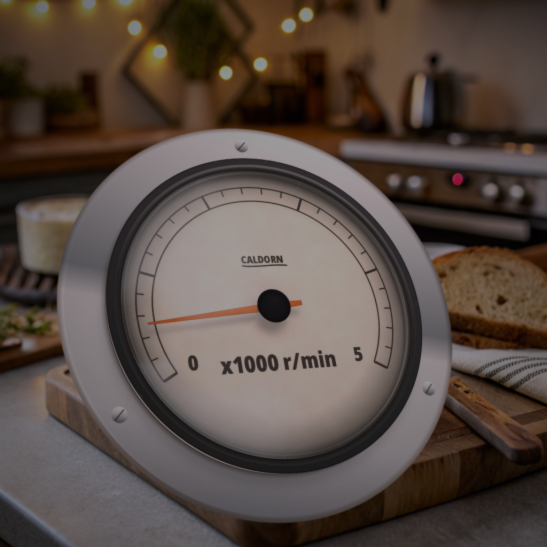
{"value": 500, "unit": "rpm"}
